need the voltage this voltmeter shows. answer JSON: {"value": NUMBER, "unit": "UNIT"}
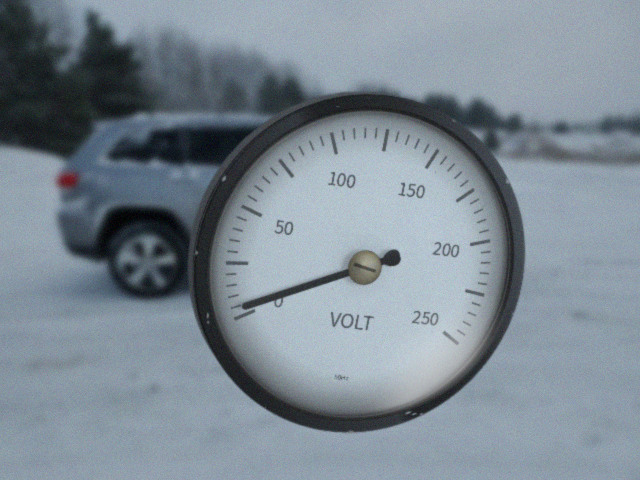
{"value": 5, "unit": "V"}
